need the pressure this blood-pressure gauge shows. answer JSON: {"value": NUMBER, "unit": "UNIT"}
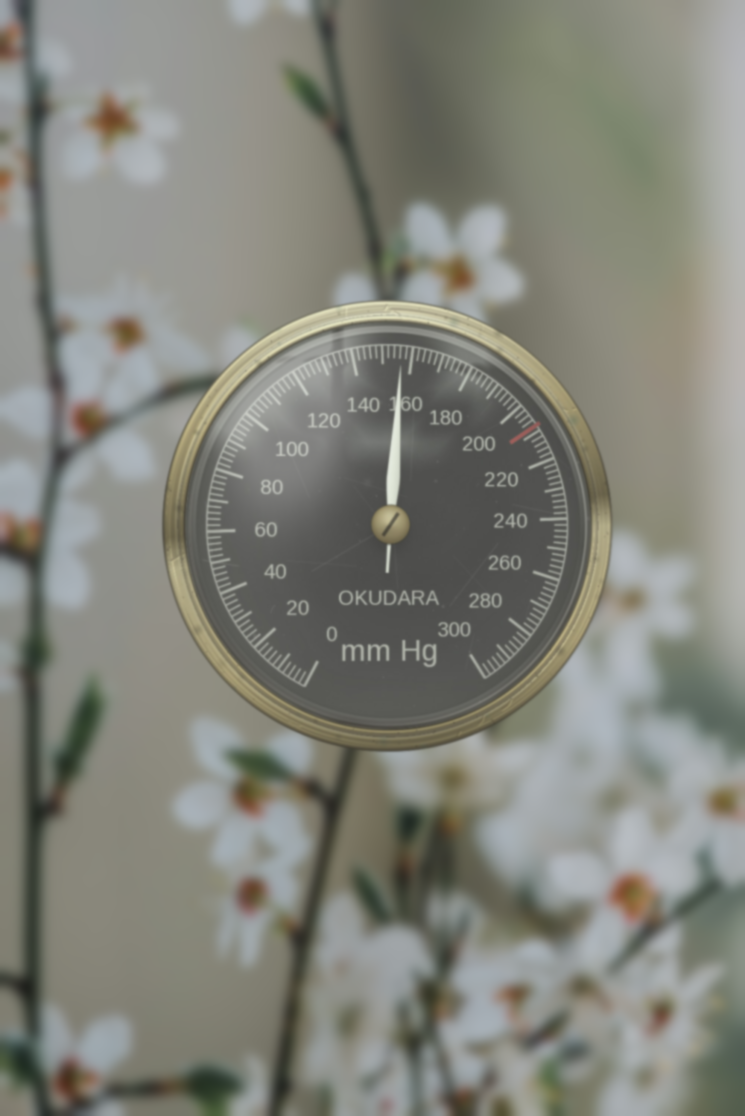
{"value": 156, "unit": "mmHg"}
